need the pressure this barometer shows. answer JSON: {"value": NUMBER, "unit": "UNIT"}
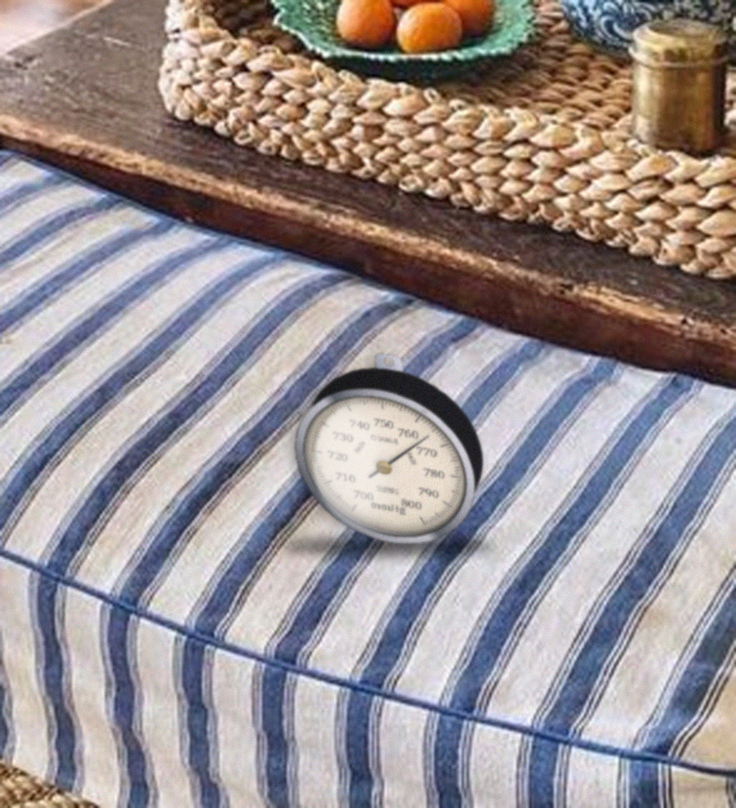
{"value": 765, "unit": "mmHg"}
